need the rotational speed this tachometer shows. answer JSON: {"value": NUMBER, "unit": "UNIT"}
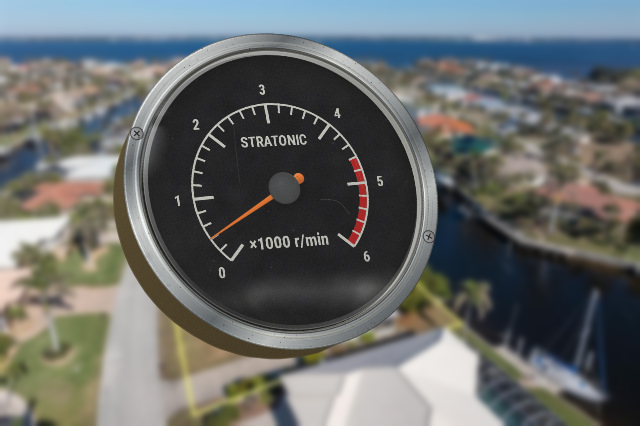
{"value": 400, "unit": "rpm"}
